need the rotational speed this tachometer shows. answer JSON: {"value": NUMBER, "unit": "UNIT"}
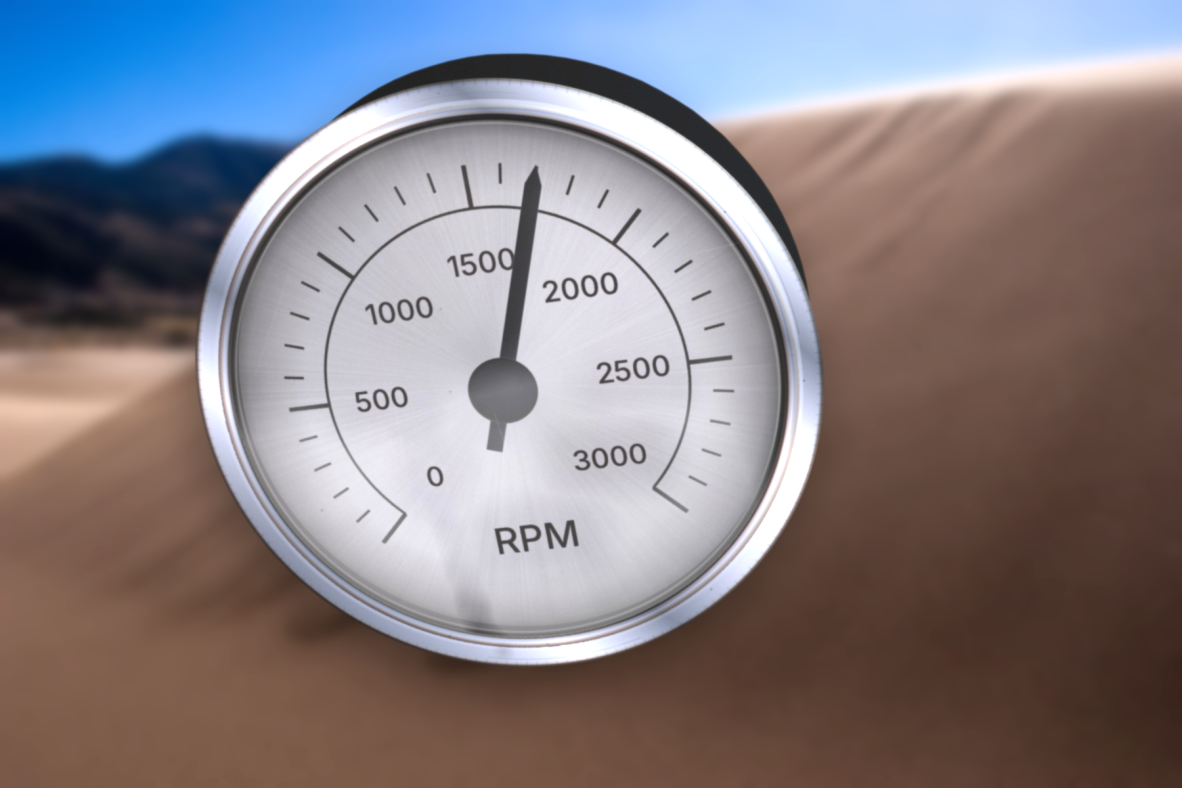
{"value": 1700, "unit": "rpm"}
